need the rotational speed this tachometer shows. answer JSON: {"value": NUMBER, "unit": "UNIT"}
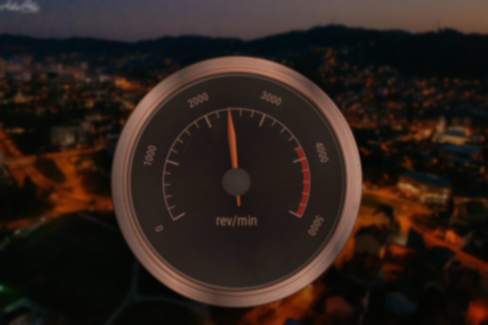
{"value": 2400, "unit": "rpm"}
